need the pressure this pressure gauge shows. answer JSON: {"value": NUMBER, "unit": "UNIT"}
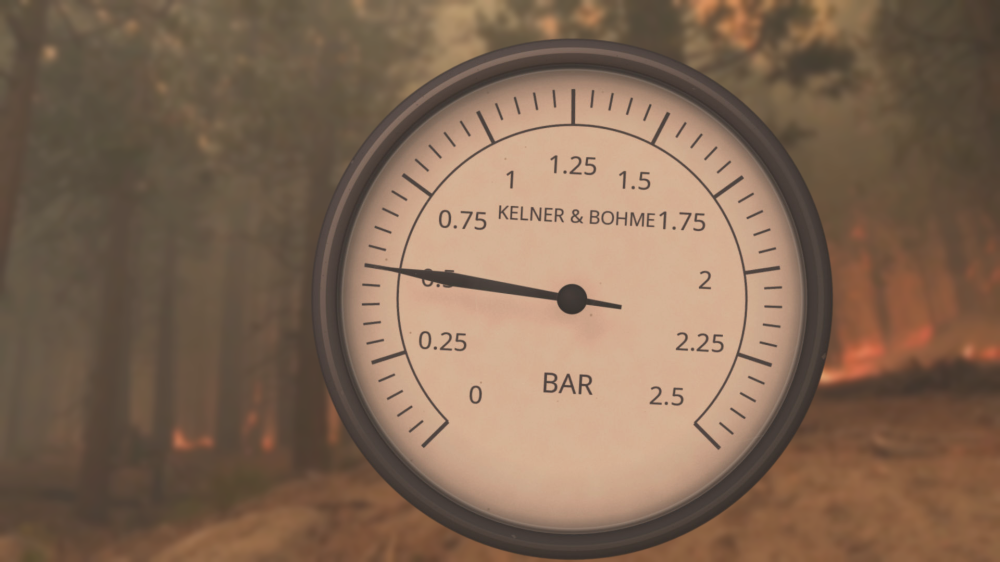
{"value": 0.5, "unit": "bar"}
